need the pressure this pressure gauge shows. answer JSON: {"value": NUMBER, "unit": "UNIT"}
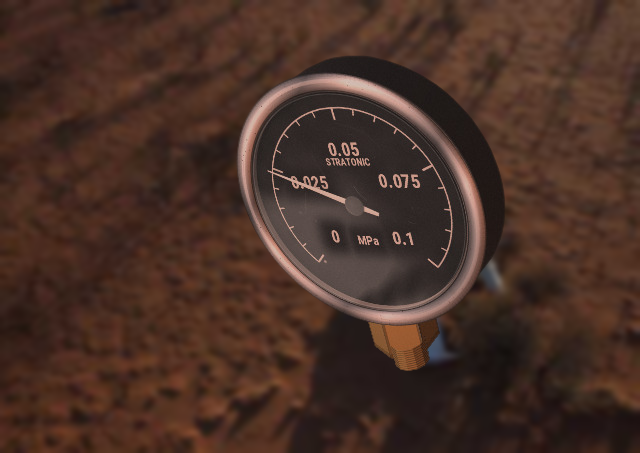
{"value": 0.025, "unit": "MPa"}
